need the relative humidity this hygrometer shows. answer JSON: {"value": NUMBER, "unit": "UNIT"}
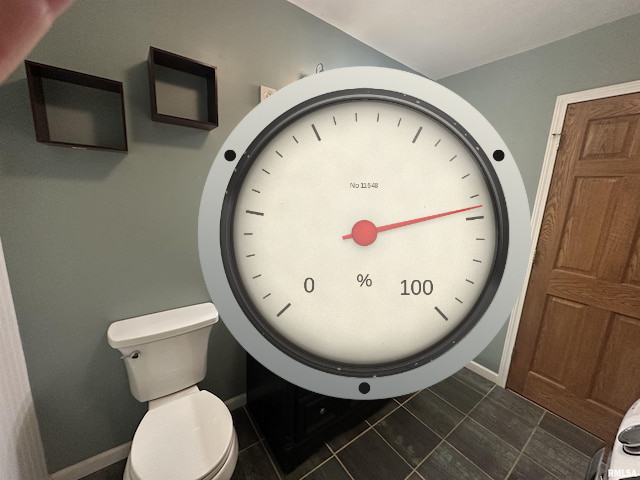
{"value": 78, "unit": "%"}
